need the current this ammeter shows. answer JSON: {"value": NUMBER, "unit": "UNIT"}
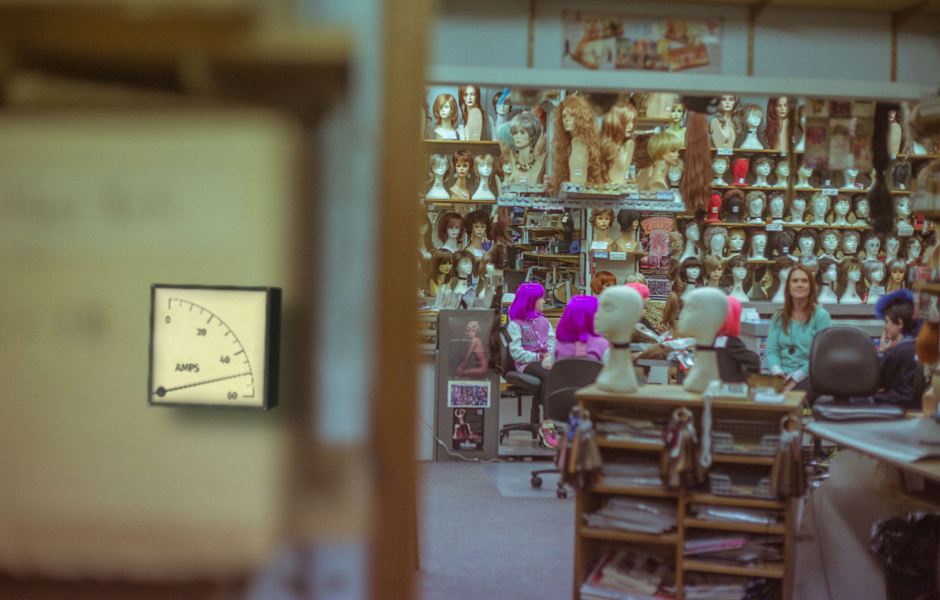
{"value": 50, "unit": "A"}
